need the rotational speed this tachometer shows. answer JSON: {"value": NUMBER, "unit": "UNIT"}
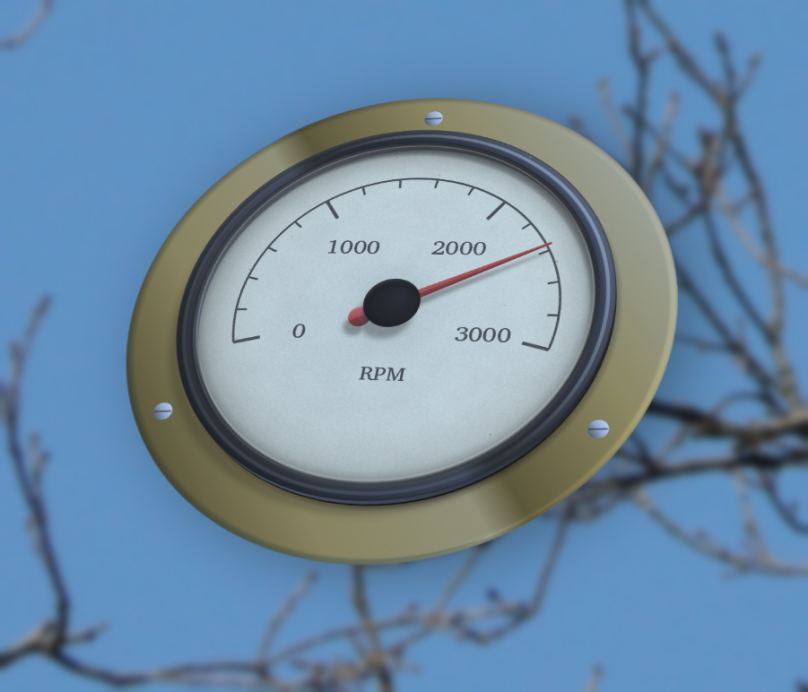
{"value": 2400, "unit": "rpm"}
